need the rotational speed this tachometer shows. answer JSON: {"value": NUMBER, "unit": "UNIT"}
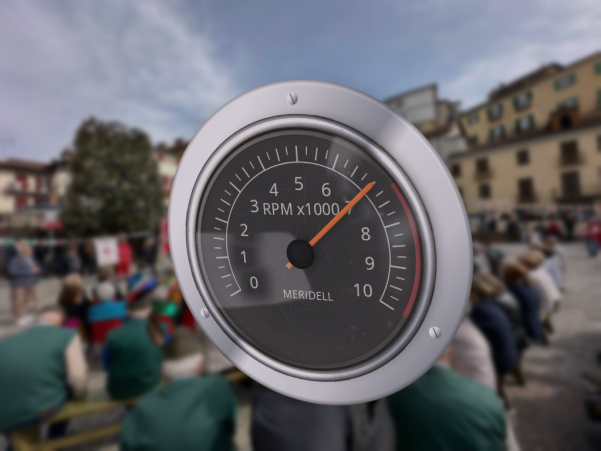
{"value": 7000, "unit": "rpm"}
